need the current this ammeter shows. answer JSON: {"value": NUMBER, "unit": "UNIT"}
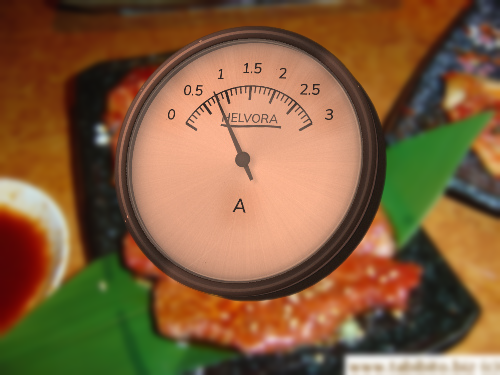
{"value": 0.8, "unit": "A"}
